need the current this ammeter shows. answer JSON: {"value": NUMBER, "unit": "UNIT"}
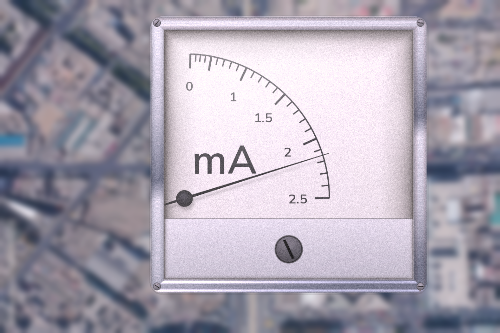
{"value": 2.15, "unit": "mA"}
